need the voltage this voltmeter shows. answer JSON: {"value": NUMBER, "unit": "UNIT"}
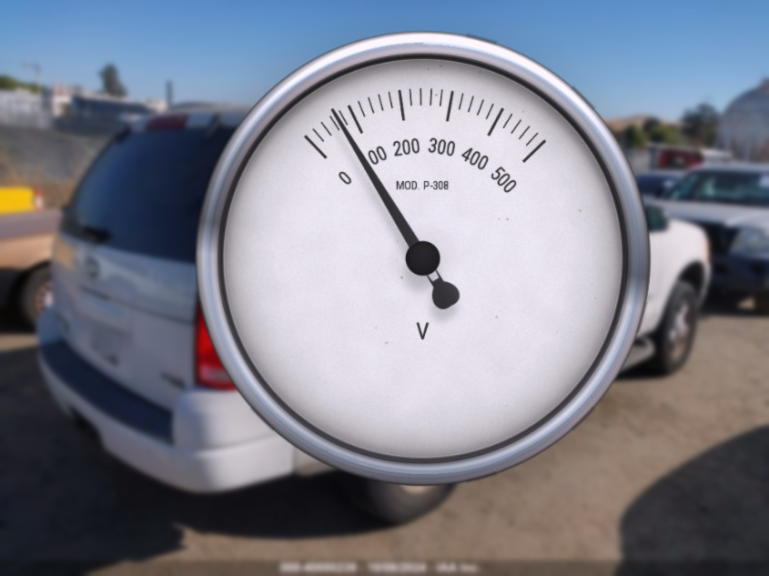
{"value": 70, "unit": "V"}
